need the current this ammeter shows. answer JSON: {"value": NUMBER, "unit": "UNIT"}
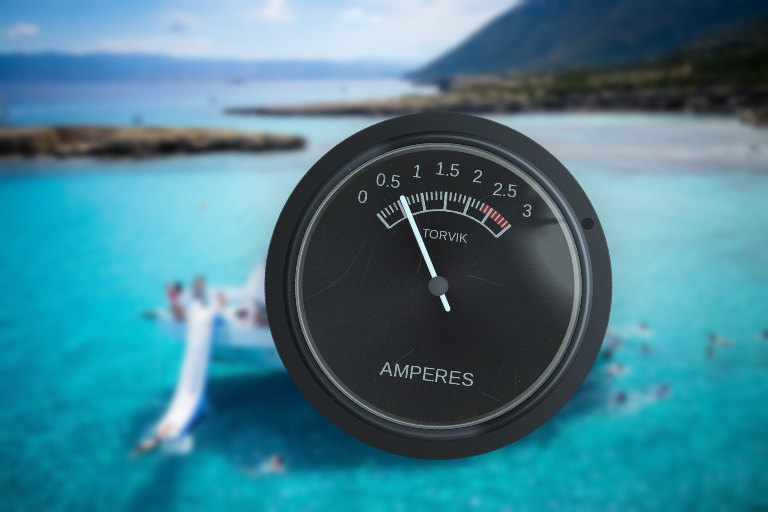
{"value": 0.6, "unit": "A"}
